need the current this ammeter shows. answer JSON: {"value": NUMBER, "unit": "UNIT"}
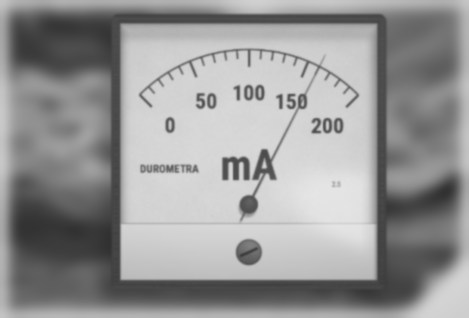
{"value": 160, "unit": "mA"}
